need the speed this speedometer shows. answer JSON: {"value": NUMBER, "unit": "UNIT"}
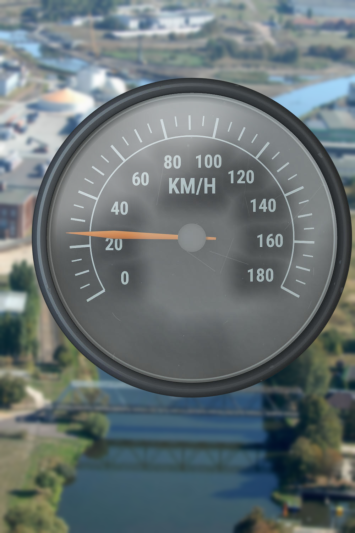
{"value": 25, "unit": "km/h"}
